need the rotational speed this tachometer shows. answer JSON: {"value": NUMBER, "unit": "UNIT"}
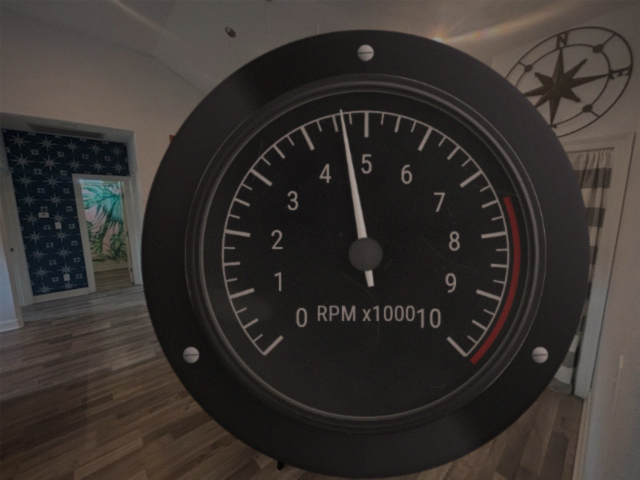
{"value": 4625, "unit": "rpm"}
